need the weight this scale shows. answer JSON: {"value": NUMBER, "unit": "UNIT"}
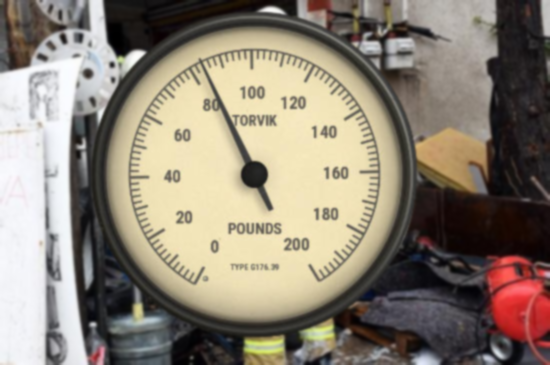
{"value": 84, "unit": "lb"}
